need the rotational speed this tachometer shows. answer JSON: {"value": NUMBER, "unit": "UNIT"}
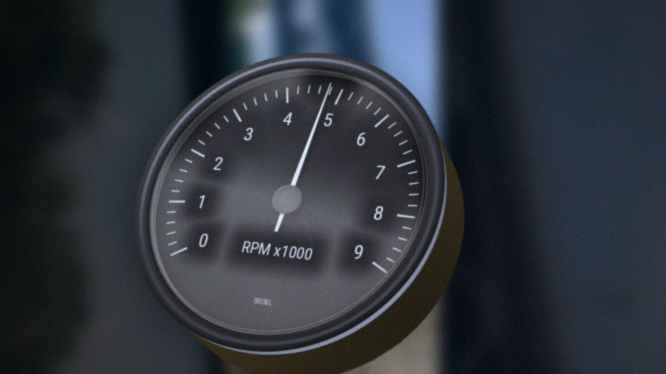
{"value": 4800, "unit": "rpm"}
